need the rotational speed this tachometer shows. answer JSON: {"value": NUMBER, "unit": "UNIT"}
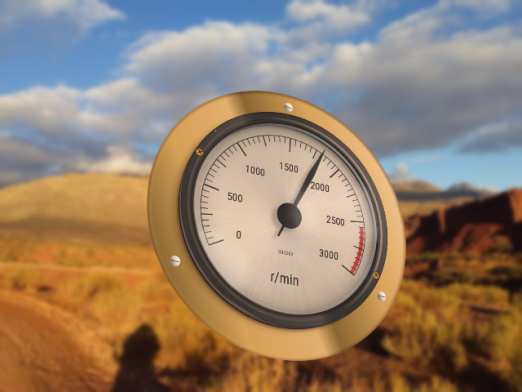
{"value": 1800, "unit": "rpm"}
